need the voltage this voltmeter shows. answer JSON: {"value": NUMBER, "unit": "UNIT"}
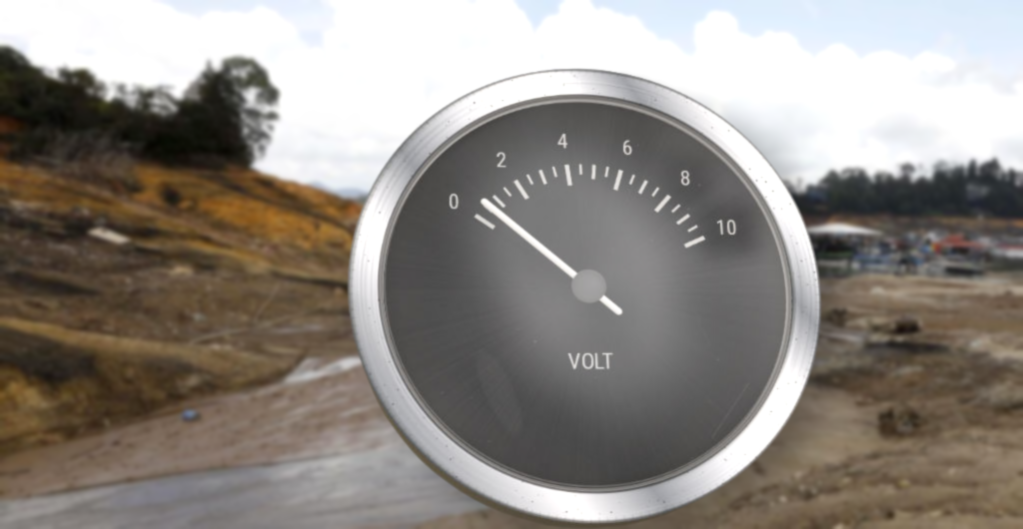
{"value": 0.5, "unit": "V"}
